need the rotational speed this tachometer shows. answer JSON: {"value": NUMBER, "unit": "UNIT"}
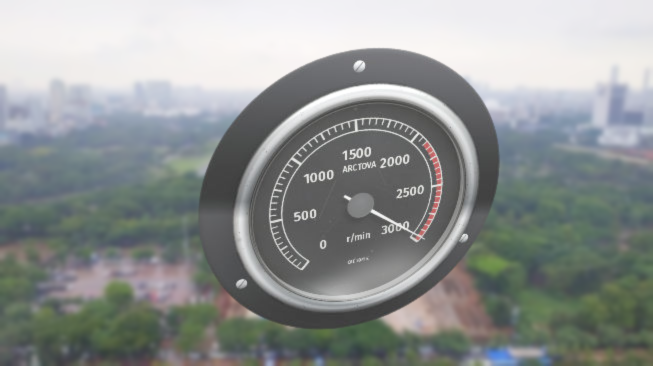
{"value": 2950, "unit": "rpm"}
